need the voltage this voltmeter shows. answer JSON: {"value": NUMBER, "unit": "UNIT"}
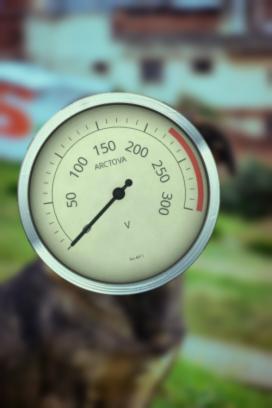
{"value": 0, "unit": "V"}
